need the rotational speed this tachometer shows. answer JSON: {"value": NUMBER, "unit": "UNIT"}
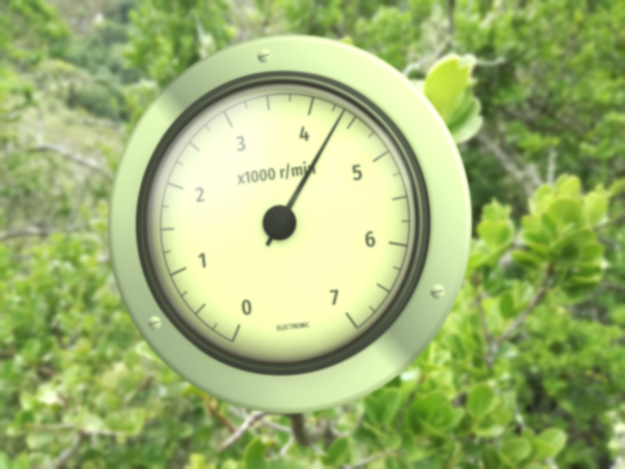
{"value": 4375, "unit": "rpm"}
